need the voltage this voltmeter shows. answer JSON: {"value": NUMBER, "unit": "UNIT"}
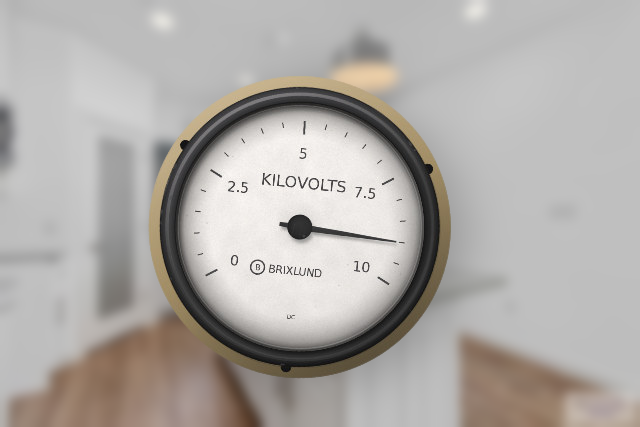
{"value": 9, "unit": "kV"}
